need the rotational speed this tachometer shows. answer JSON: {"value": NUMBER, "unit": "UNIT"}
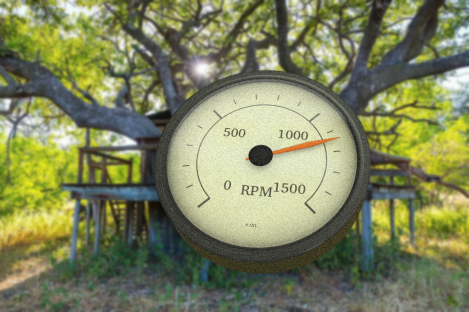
{"value": 1150, "unit": "rpm"}
